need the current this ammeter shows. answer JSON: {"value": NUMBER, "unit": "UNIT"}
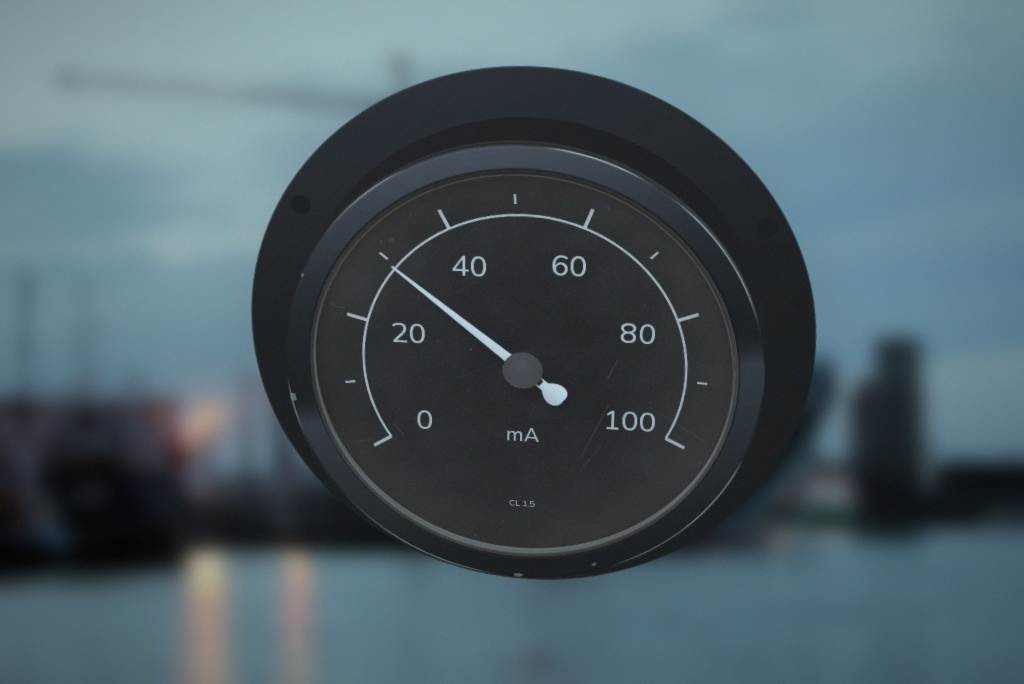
{"value": 30, "unit": "mA"}
